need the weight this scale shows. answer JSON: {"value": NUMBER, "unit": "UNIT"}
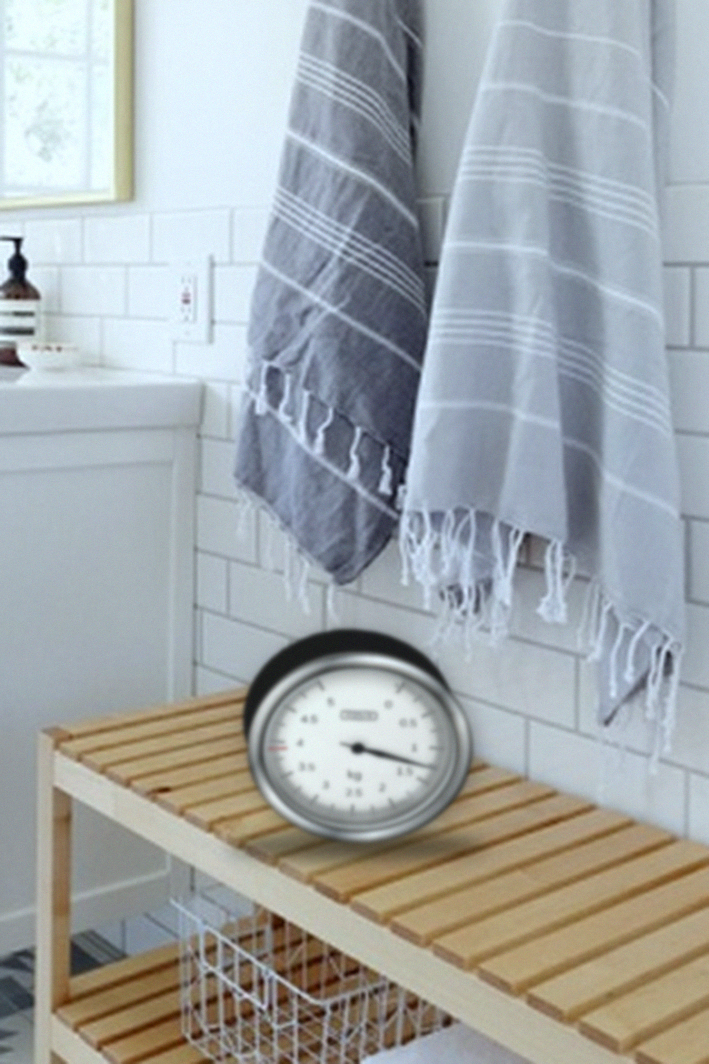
{"value": 1.25, "unit": "kg"}
